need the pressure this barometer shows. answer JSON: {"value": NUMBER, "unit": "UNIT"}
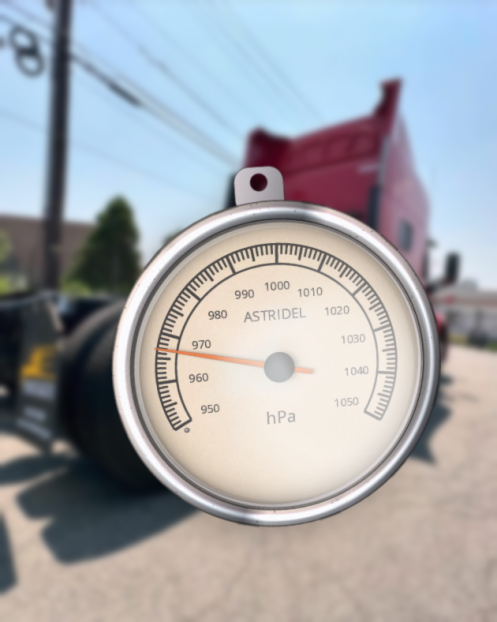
{"value": 967, "unit": "hPa"}
